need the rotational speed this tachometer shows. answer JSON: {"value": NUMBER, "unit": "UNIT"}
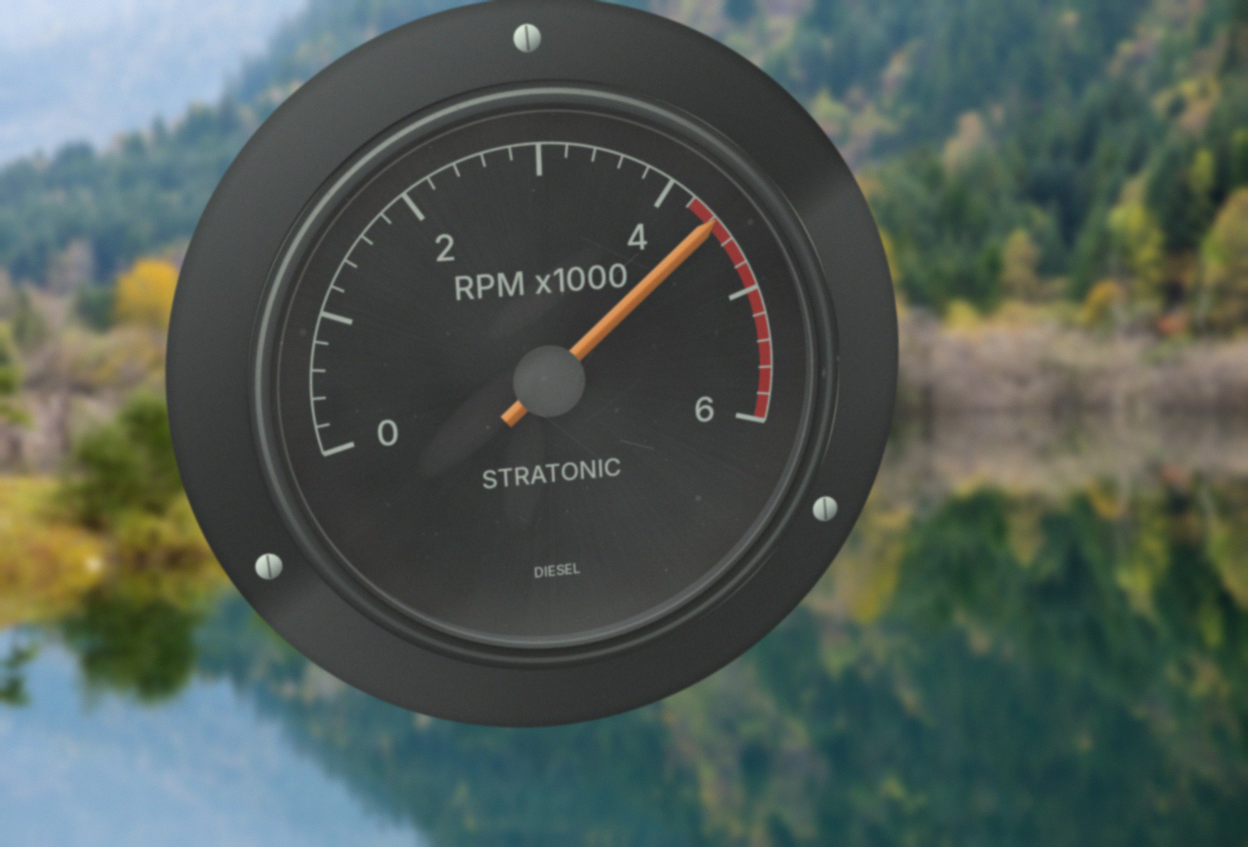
{"value": 4400, "unit": "rpm"}
